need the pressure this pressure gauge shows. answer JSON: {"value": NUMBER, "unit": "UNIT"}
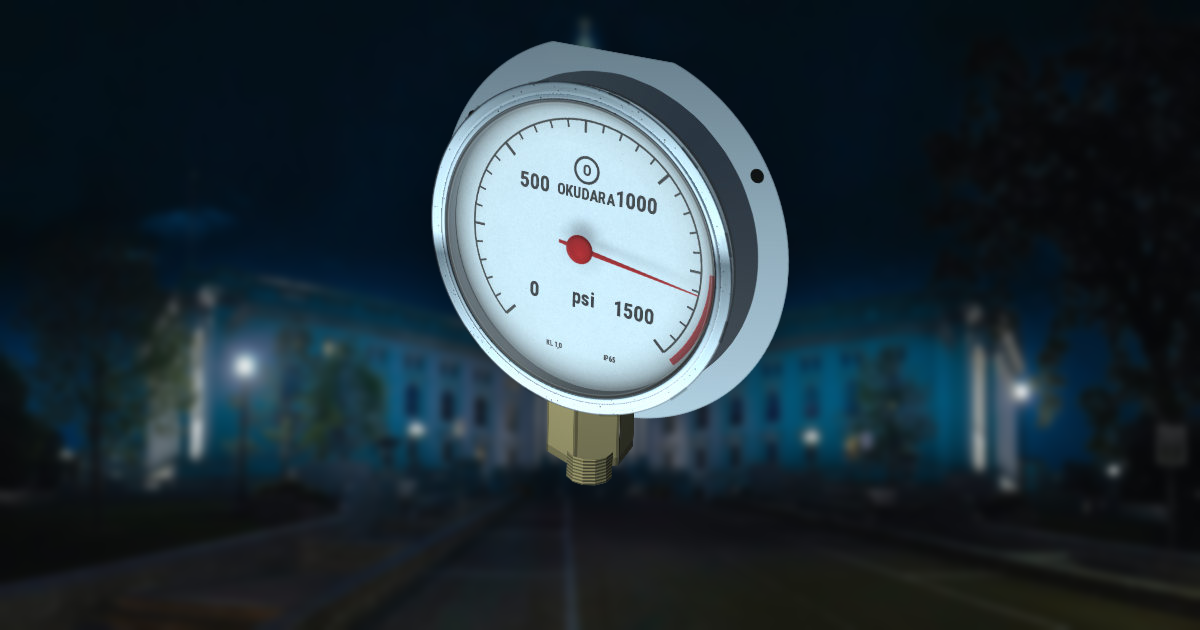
{"value": 1300, "unit": "psi"}
